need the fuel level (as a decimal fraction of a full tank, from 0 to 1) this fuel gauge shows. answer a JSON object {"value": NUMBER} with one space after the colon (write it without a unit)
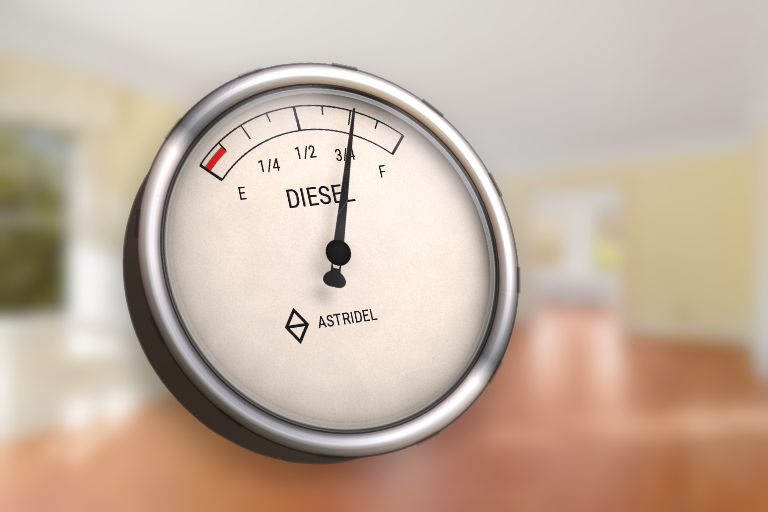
{"value": 0.75}
